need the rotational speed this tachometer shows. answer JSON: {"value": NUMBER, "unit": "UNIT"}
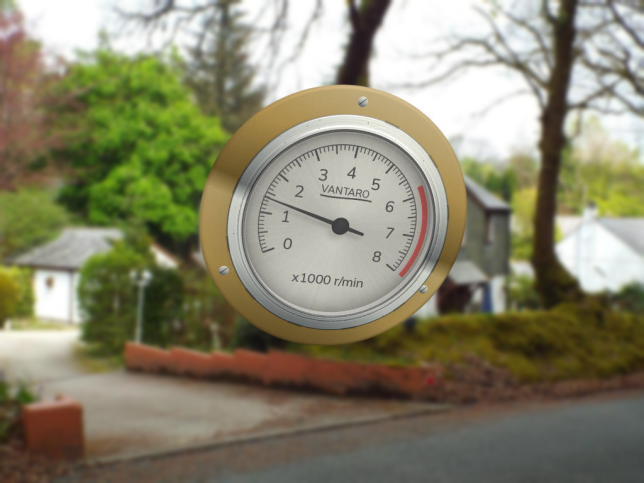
{"value": 1400, "unit": "rpm"}
